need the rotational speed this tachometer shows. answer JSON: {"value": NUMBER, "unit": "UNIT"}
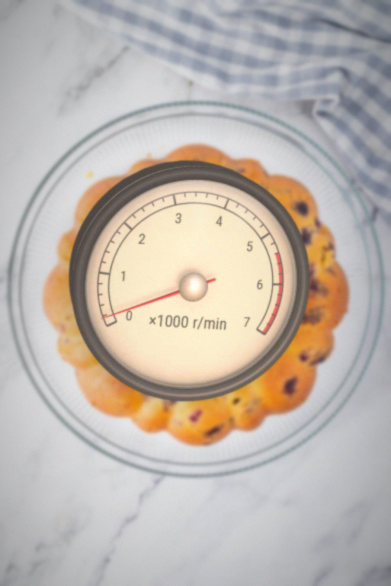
{"value": 200, "unit": "rpm"}
